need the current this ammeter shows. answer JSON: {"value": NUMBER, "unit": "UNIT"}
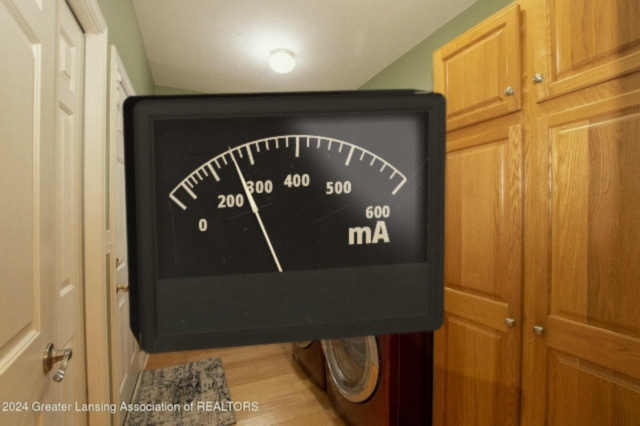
{"value": 260, "unit": "mA"}
